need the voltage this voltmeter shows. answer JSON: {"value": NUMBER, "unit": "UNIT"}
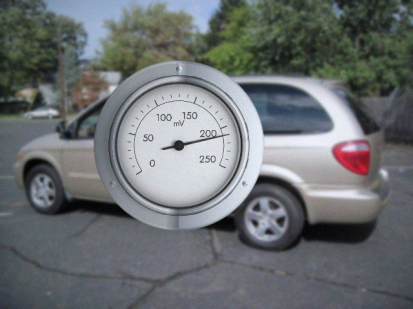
{"value": 210, "unit": "mV"}
